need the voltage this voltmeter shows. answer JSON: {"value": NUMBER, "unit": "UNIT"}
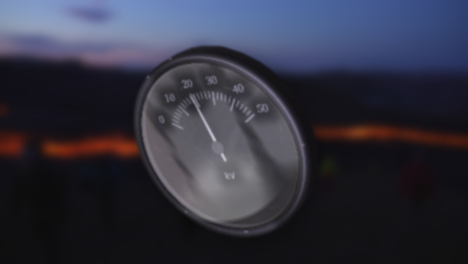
{"value": 20, "unit": "kV"}
